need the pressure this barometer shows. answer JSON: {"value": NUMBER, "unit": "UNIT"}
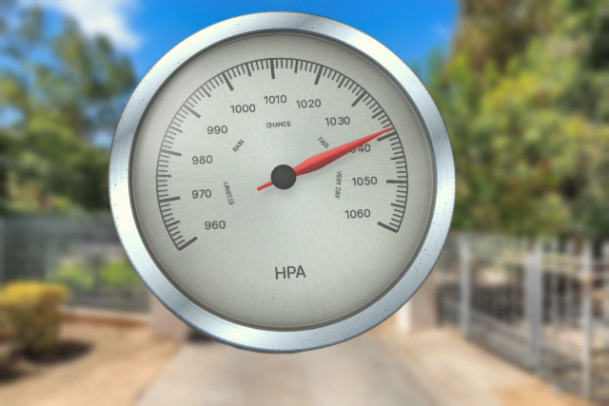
{"value": 1039, "unit": "hPa"}
